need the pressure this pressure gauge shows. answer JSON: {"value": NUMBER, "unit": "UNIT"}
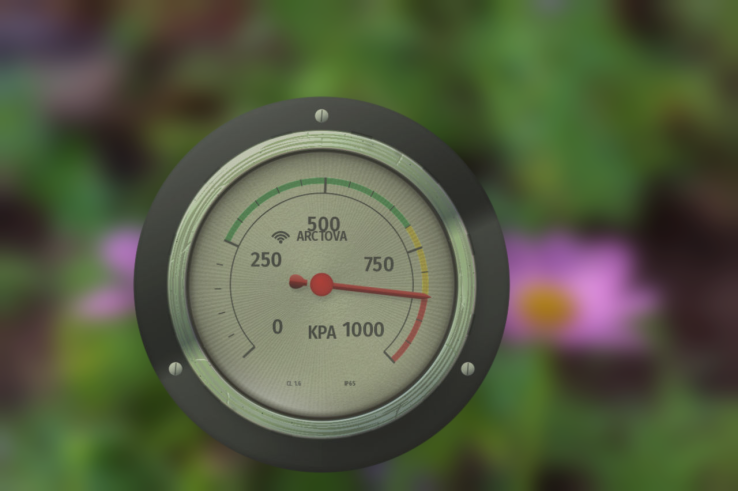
{"value": 850, "unit": "kPa"}
